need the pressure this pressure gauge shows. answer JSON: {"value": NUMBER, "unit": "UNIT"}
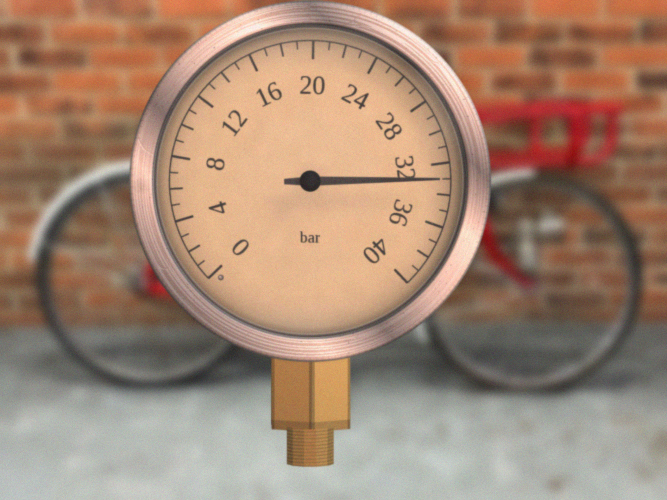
{"value": 33, "unit": "bar"}
